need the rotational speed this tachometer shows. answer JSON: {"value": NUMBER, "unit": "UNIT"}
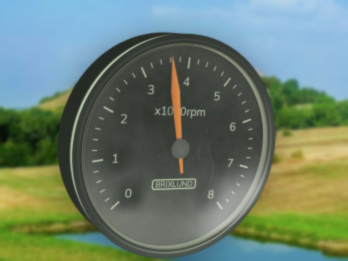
{"value": 3600, "unit": "rpm"}
